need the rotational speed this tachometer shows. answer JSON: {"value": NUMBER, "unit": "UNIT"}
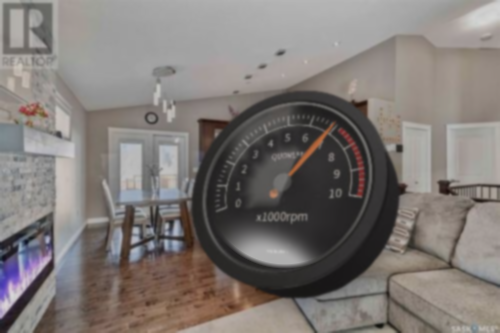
{"value": 7000, "unit": "rpm"}
